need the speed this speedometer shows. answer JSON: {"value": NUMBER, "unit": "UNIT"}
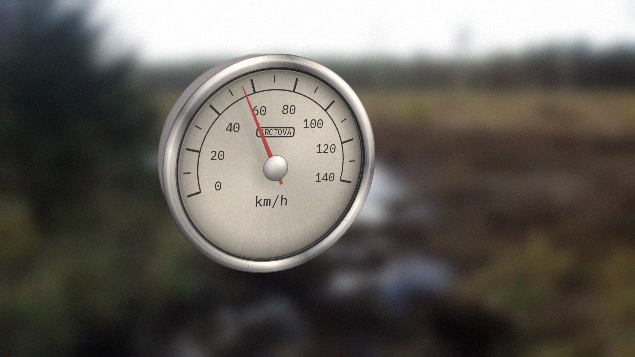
{"value": 55, "unit": "km/h"}
